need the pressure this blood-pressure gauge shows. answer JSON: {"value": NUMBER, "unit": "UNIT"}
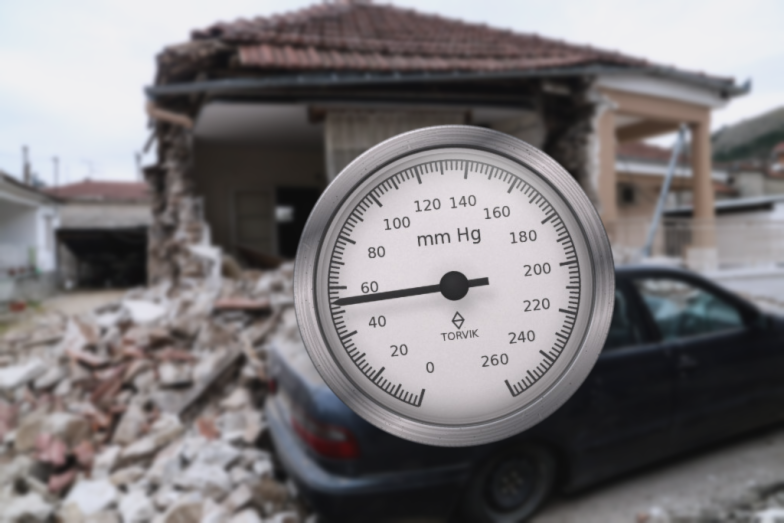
{"value": 54, "unit": "mmHg"}
